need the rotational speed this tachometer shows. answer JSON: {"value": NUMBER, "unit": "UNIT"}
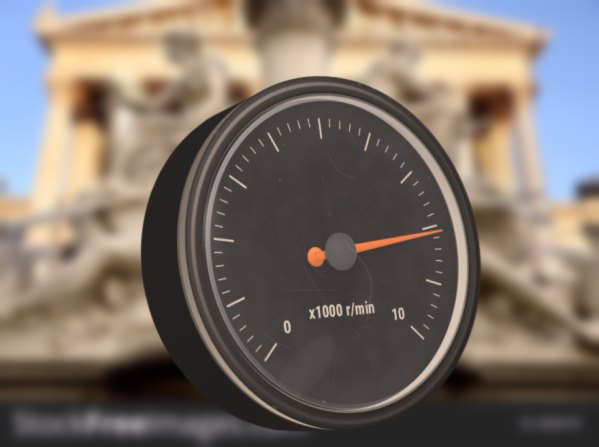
{"value": 8100, "unit": "rpm"}
